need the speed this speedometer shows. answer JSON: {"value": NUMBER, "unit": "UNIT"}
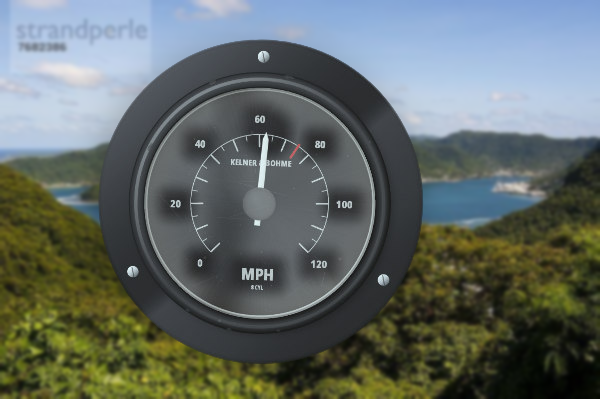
{"value": 62.5, "unit": "mph"}
